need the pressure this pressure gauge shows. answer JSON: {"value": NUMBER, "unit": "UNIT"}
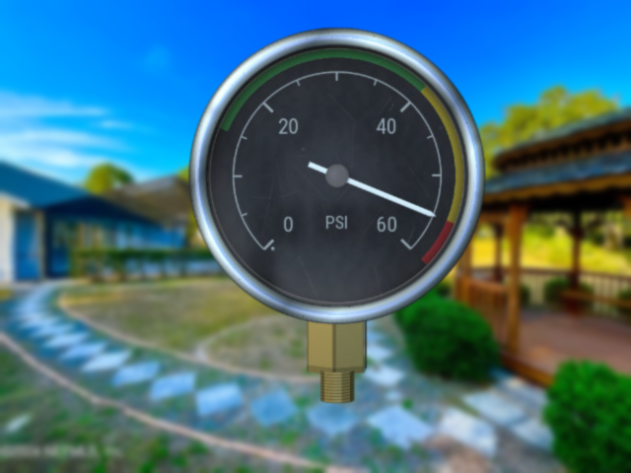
{"value": 55, "unit": "psi"}
